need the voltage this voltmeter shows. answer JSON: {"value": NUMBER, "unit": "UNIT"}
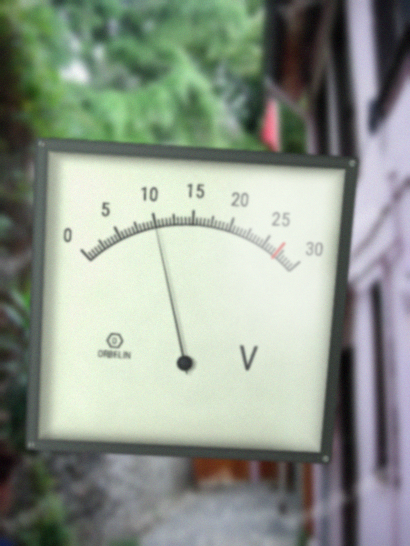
{"value": 10, "unit": "V"}
